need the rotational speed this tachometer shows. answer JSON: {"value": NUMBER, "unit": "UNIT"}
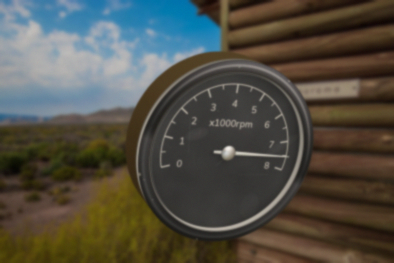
{"value": 7500, "unit": "rpm"}
